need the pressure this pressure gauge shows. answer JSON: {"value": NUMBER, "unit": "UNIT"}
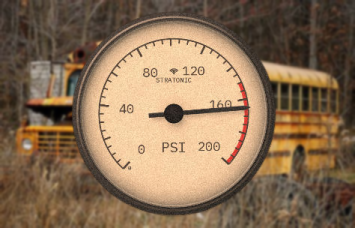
{"value": 165, "unit": "psi"}
